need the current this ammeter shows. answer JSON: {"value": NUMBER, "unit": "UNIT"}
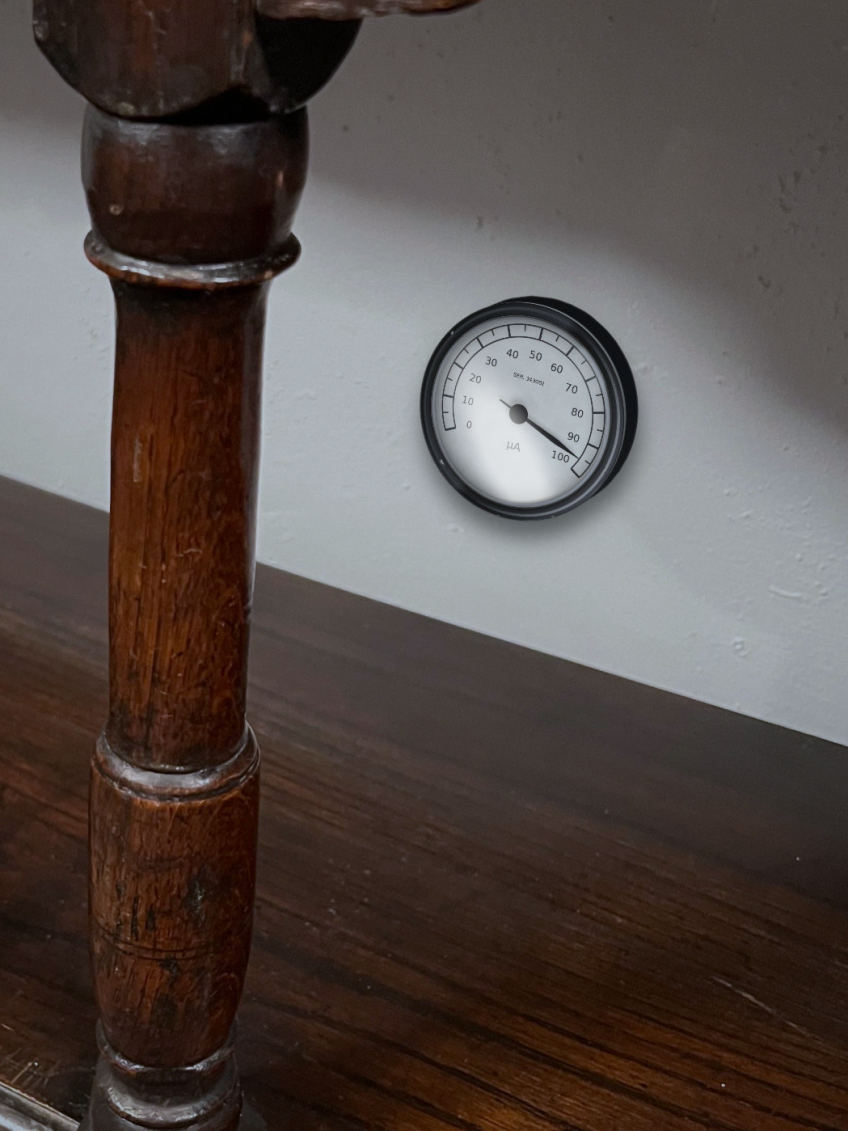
{"value": 95, "unit": "µA"}
